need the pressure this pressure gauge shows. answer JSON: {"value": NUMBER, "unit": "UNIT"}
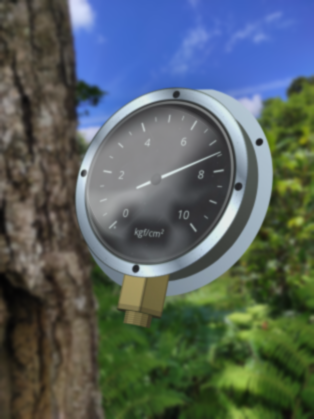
{"value": 7.5, "unit": "kg/cm²"}
